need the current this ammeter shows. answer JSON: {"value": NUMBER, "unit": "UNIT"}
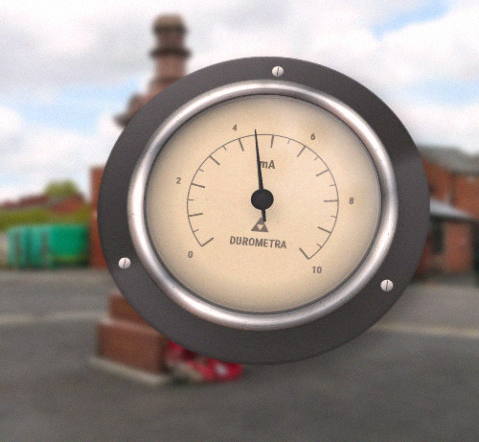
{"value": 4.5, "unit": "mA"}
